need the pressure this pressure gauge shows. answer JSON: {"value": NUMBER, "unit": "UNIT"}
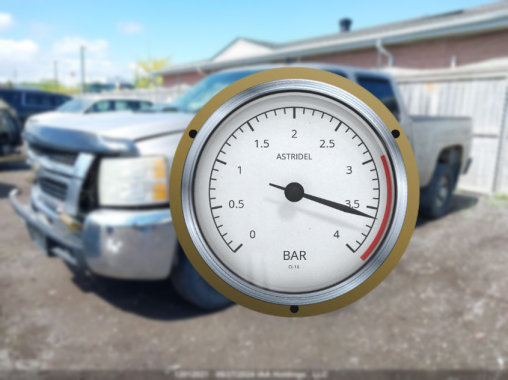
{"value": 3.6, "unit": "bar"}
